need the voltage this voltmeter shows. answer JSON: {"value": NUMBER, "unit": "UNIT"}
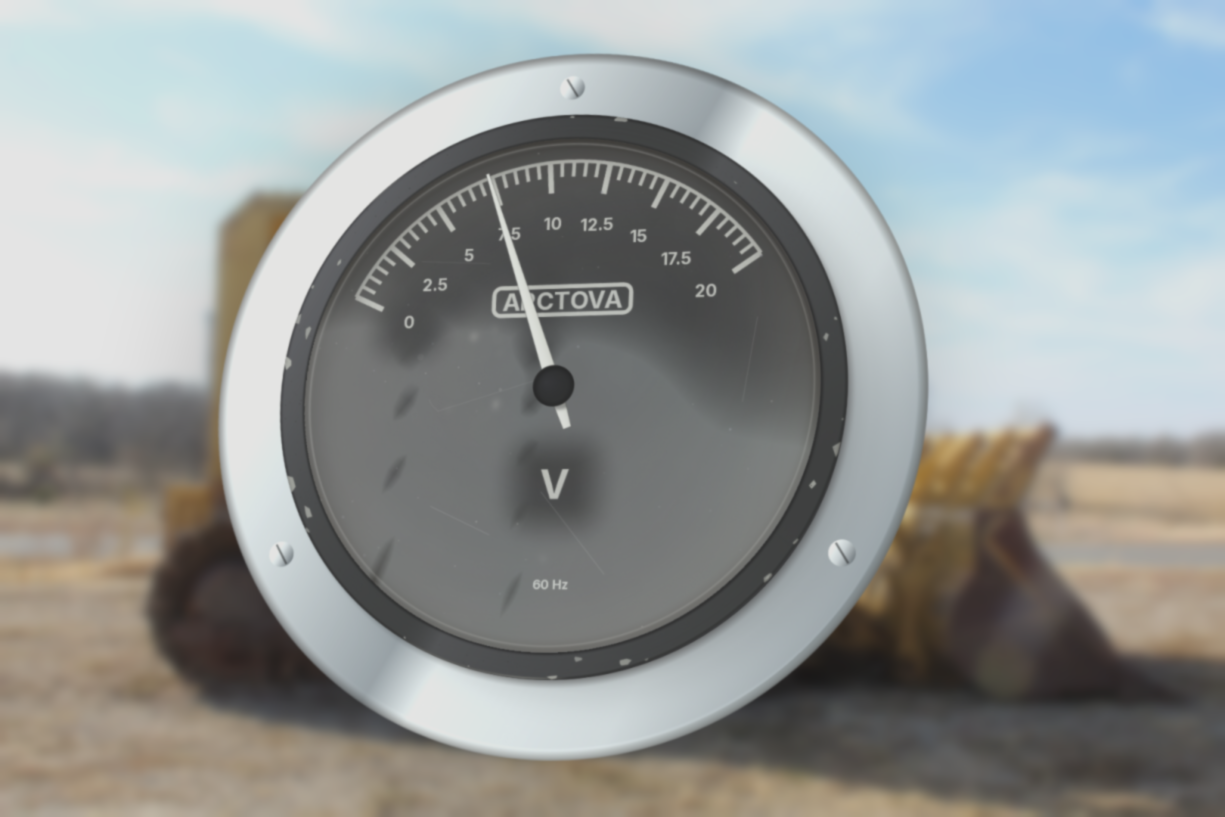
{"value": 7.5, "unit": "V"}
